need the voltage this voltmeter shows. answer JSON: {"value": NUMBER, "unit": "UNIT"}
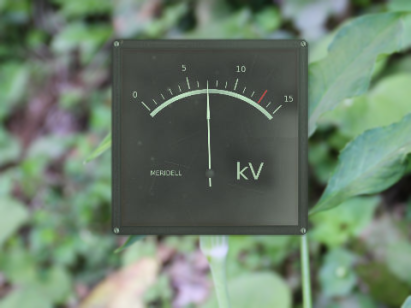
{"value": 7, "unit": "kV"}
